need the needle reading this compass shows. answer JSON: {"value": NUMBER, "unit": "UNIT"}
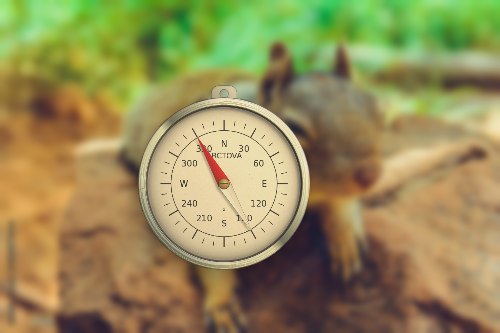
{"value": 330, "unit": "°"}
